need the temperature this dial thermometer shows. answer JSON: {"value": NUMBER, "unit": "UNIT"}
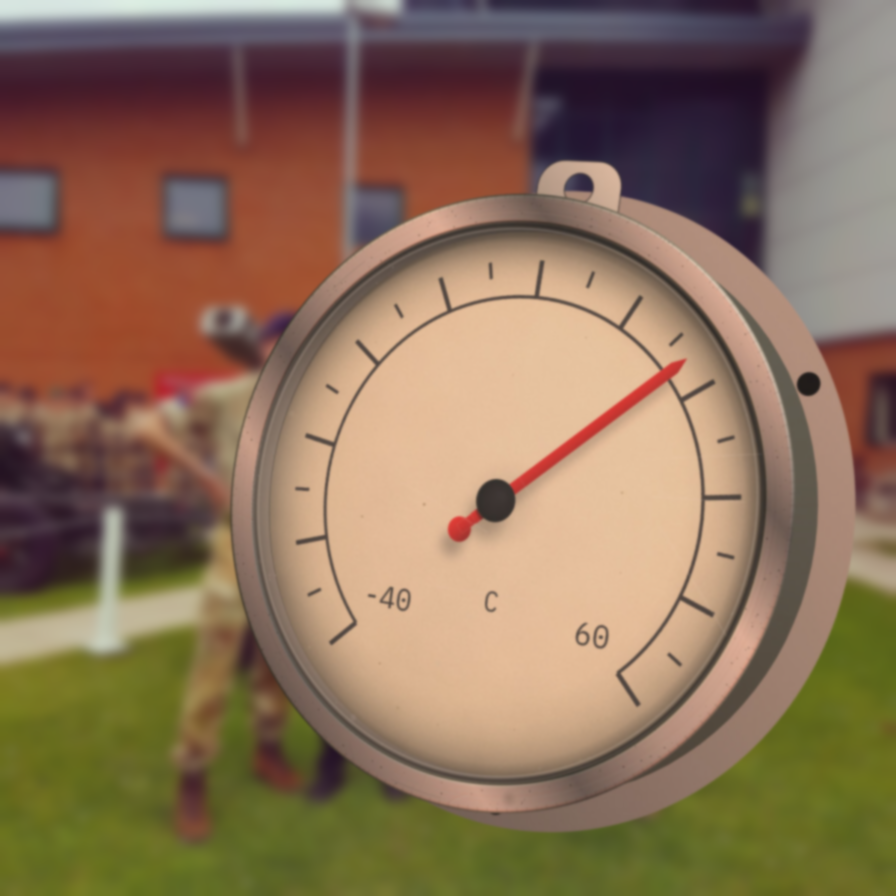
{"value": 27.5, "unit": "°C"}
